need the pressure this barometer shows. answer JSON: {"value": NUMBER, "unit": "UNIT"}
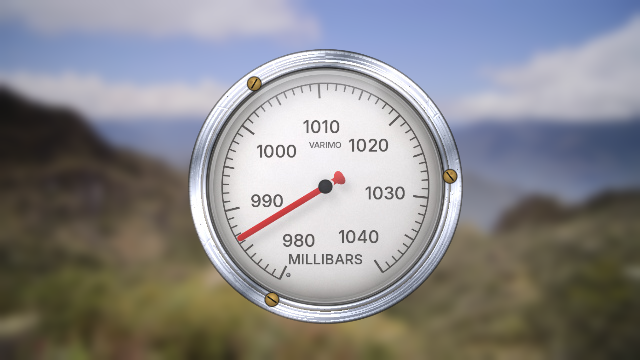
{"value": 986.5, "unit": "mbar"}
